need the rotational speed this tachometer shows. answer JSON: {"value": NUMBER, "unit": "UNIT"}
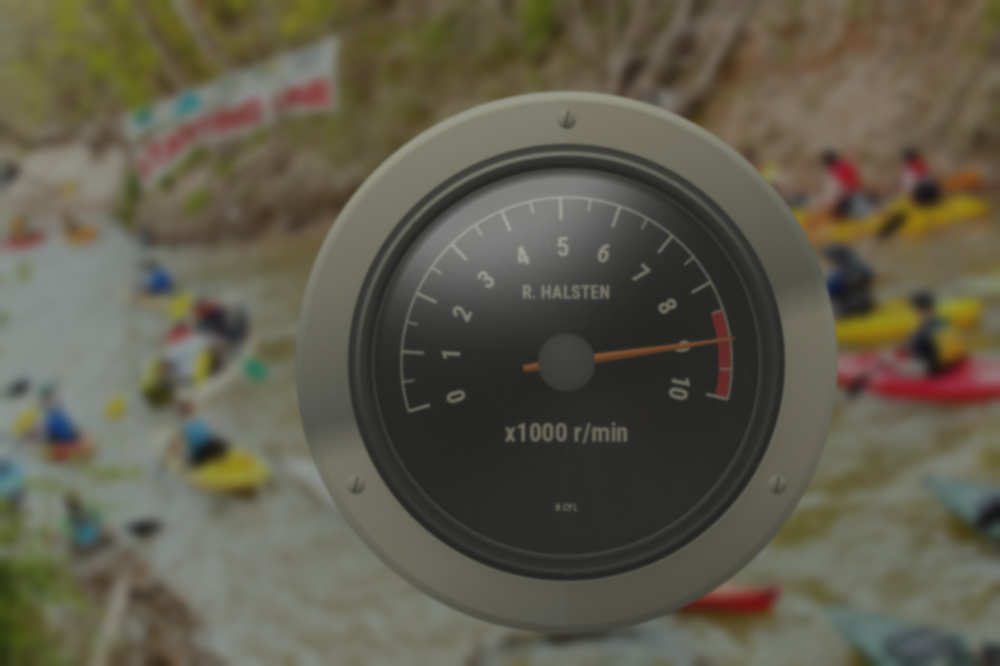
{"value": 9000, "unit": "rpm"}
